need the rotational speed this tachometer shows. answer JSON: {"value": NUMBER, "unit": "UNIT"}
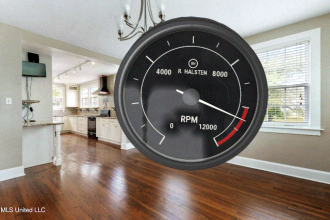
{"value": 10500, "unit": "rpm"}
